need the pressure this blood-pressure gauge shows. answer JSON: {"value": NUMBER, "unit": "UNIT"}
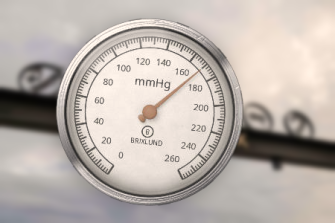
{"value": 170, "unit": "mmHg"}
